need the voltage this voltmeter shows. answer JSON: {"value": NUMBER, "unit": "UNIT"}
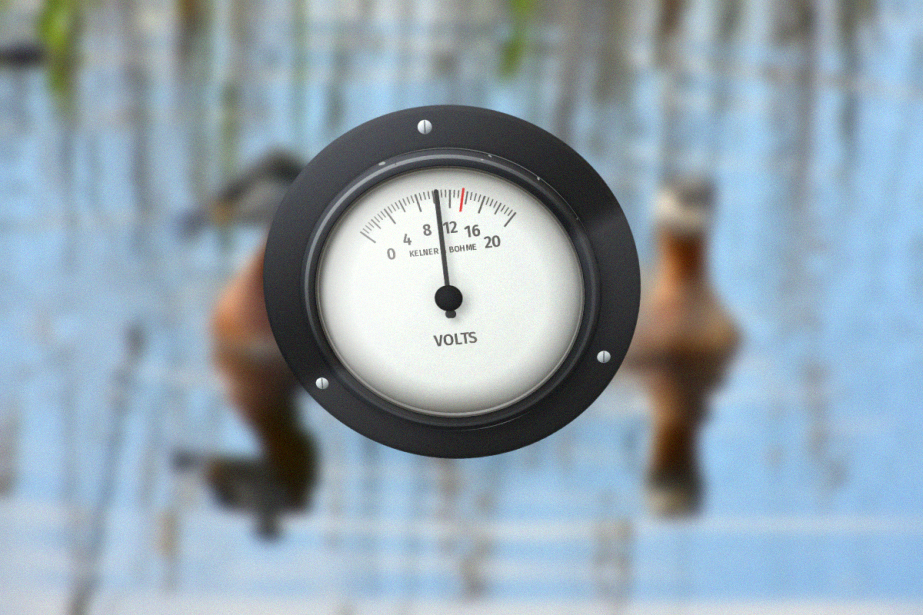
{"value": 10.5, "unit": "V"}
